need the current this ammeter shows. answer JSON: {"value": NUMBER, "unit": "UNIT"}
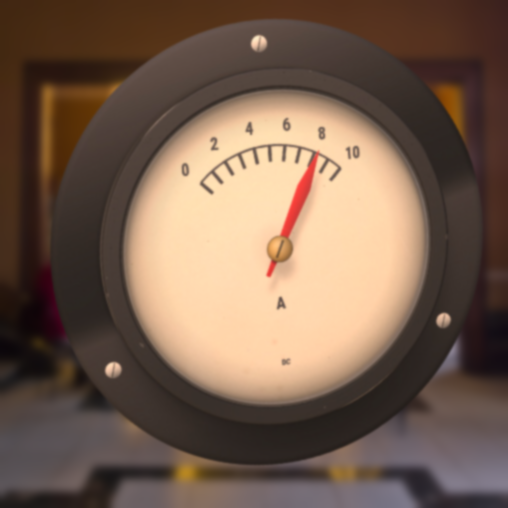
{"value": 8, "unit": "A"}
